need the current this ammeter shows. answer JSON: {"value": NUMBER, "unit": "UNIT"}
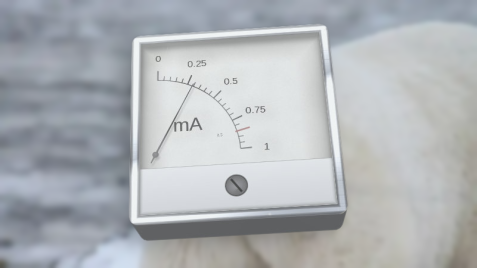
{"value": 0.3, "unit": "mA"}
